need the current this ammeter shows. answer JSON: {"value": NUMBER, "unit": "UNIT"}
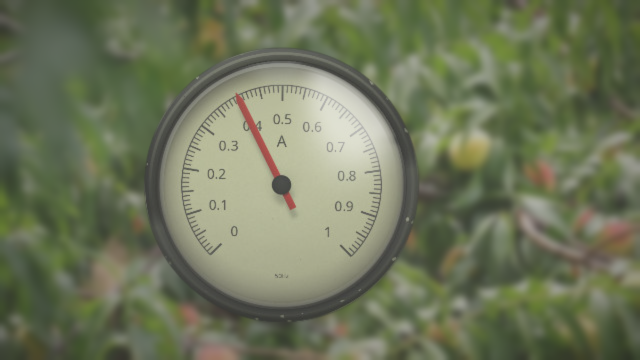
{"value": 0.4, "unit": "A"}
